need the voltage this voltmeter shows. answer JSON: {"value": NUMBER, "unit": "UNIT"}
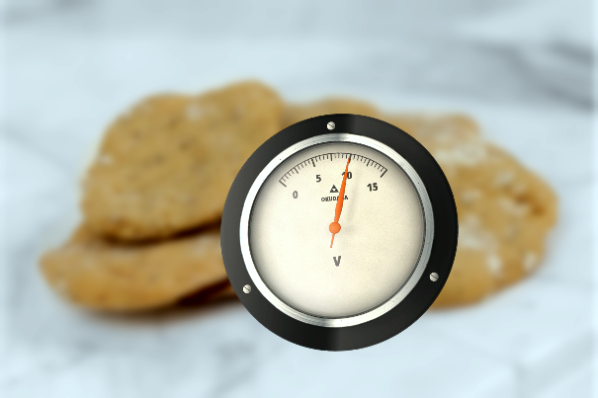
{"value": 10, "unit": "V"}
